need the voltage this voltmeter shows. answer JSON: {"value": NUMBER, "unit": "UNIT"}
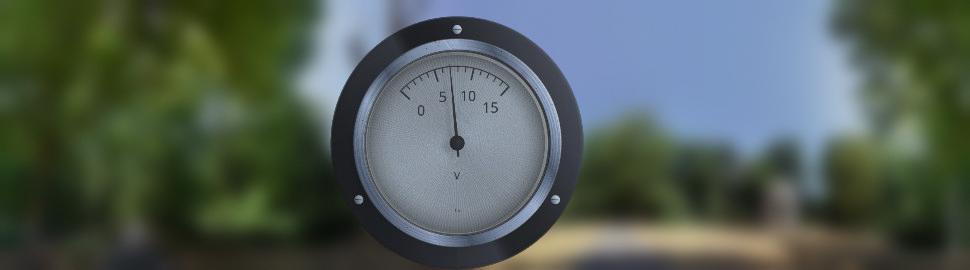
{"value": 7, "unit": "V"}
